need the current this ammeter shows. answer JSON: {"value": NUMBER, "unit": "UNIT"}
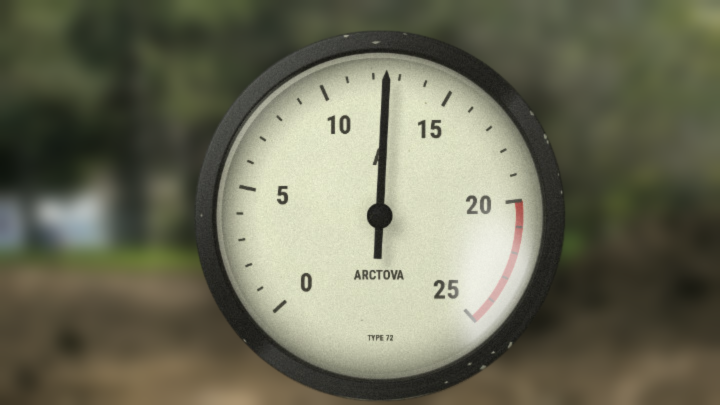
{"value": 12.5, "unit": "A"}
